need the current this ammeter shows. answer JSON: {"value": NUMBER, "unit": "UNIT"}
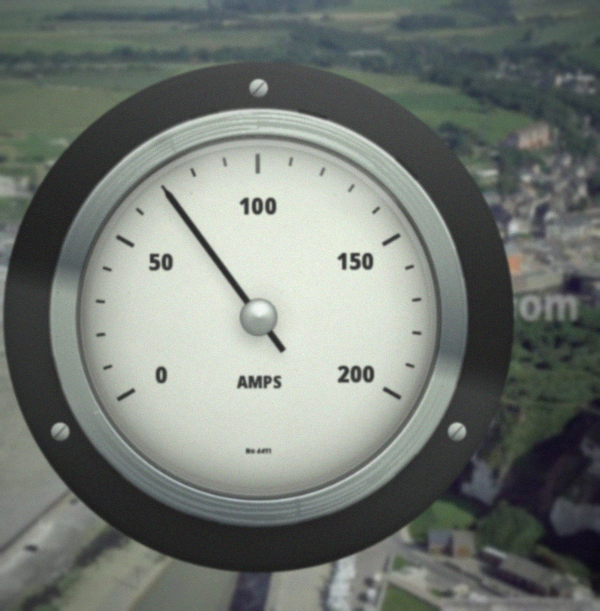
{"value": 70, "unit": "A"}
